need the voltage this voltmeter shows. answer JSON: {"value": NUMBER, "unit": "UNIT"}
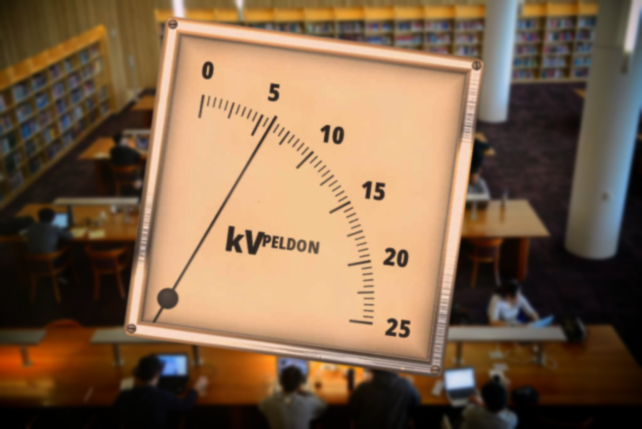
{"value": 6, "unit": "kV"}
